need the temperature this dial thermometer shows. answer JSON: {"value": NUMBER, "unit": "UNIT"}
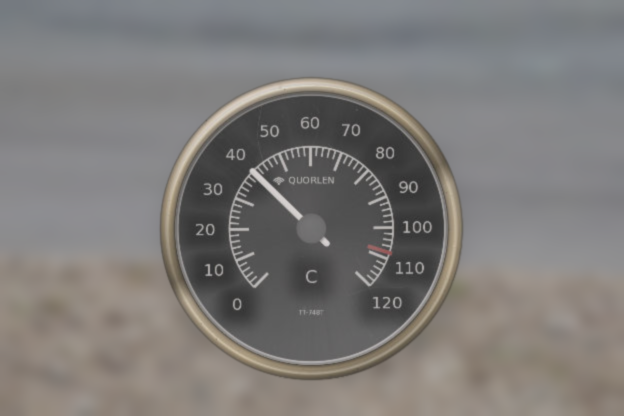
{"value": 40, "unit": "°C"}
